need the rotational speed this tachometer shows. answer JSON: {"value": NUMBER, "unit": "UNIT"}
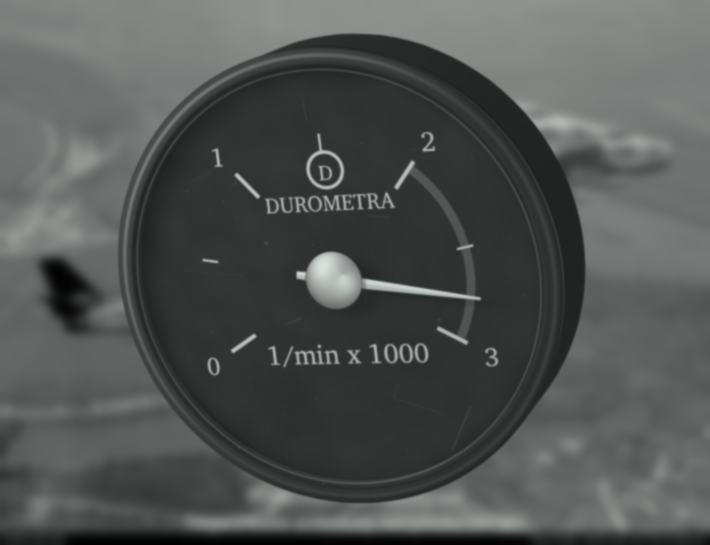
{"value": 2750, "unit": "rpm"}
